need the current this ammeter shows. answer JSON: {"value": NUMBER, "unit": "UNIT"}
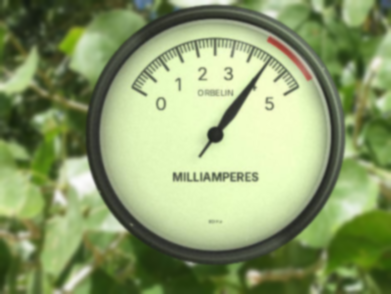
{"value": 4, "unit": "mA"}
